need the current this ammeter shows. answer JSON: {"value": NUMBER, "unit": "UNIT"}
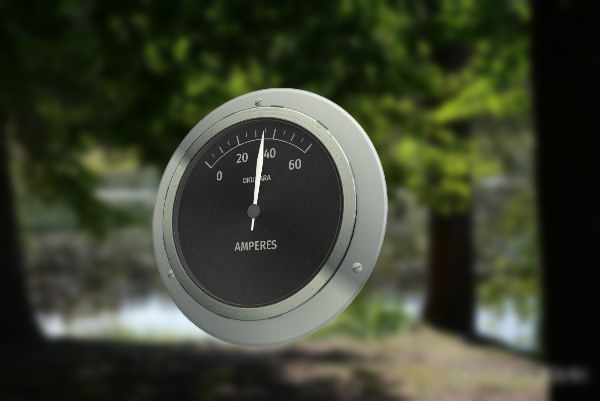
{"value": 35, "unit": "A"}
